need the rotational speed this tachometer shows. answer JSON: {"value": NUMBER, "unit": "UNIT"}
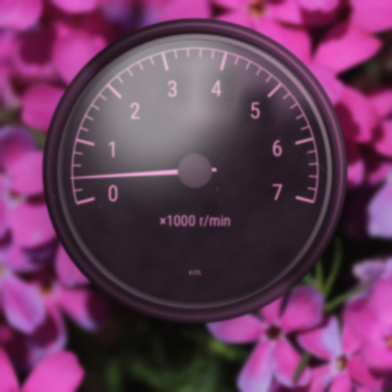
{"value": 400, "unit": "rpm"}
